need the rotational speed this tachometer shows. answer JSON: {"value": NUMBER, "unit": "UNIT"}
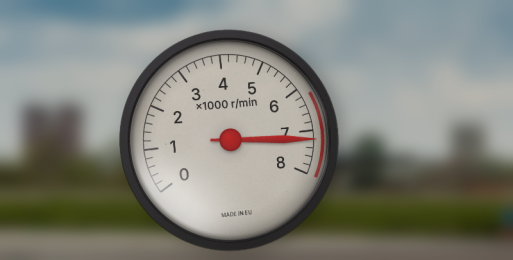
{"value": 7200, "unit": "rpm"}
